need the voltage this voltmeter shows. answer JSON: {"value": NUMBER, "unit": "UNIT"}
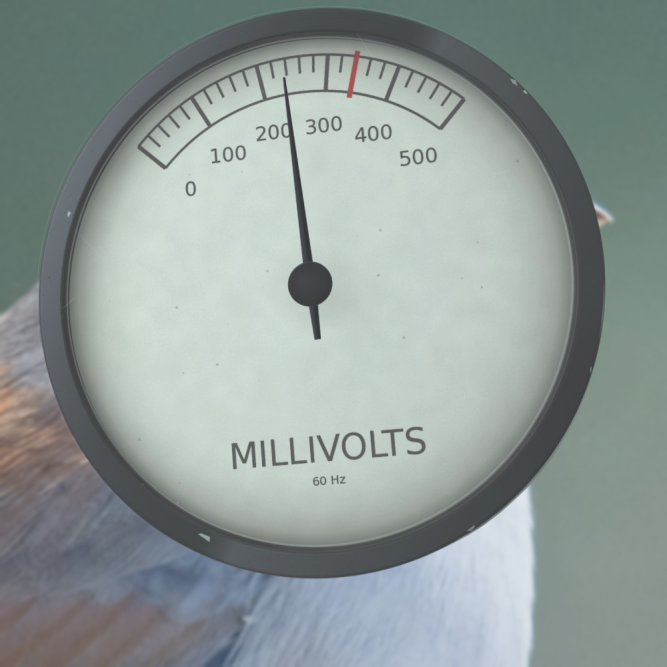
{"value": 240, "unit": "mV"}
